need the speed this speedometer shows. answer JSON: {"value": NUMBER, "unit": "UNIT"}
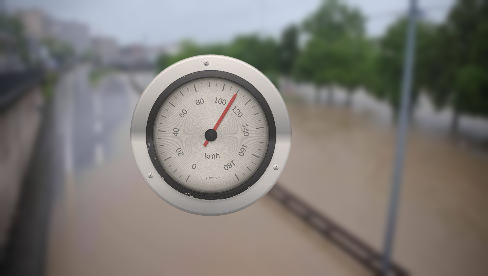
{"value": 110, "unit": "km/h"}
